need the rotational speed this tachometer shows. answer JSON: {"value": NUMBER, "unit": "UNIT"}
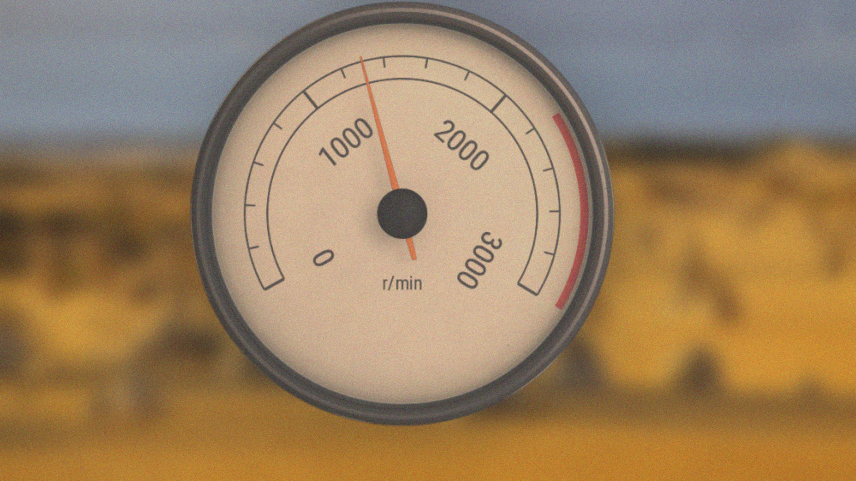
{"value": 1300, "unit": "rpm"}
